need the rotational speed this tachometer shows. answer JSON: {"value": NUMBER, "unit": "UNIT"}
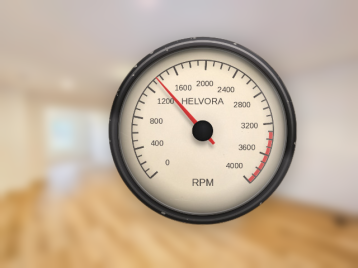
{"value": 1350, "unit": "rpm"}
